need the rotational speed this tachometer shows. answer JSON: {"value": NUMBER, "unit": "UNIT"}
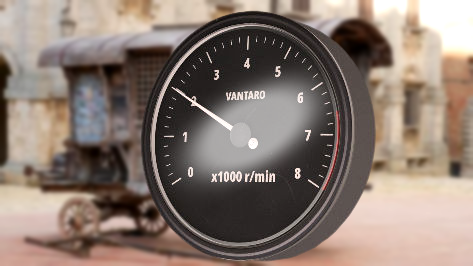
{"value": 2000, "unit": "rpm"}
